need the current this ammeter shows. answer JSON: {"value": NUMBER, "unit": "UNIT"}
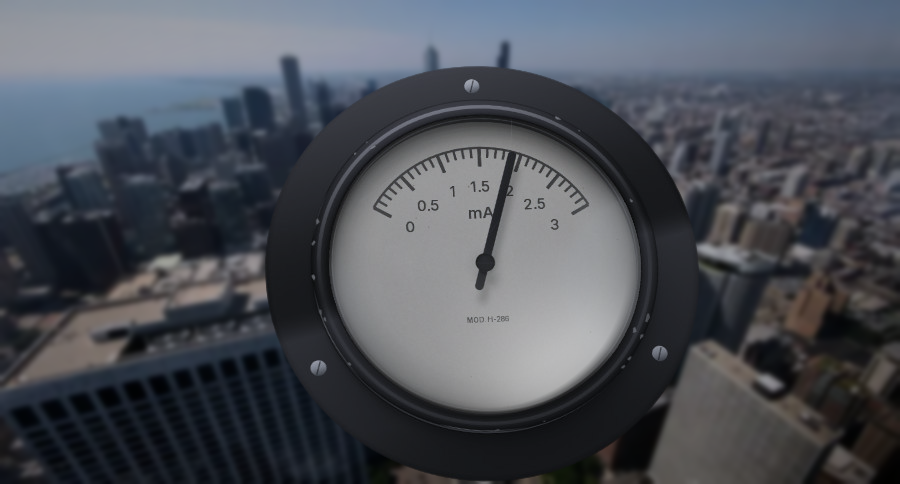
{"value": 1.9, "unit": "mA"}
